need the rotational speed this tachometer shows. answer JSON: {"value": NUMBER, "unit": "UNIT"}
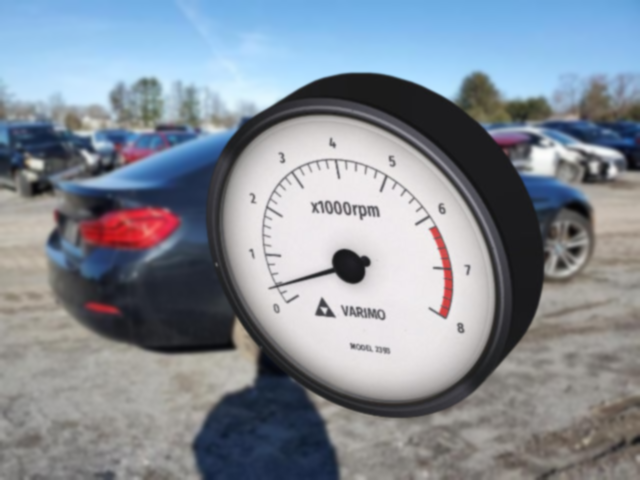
{"value": 400, "unit": "rpm"}
